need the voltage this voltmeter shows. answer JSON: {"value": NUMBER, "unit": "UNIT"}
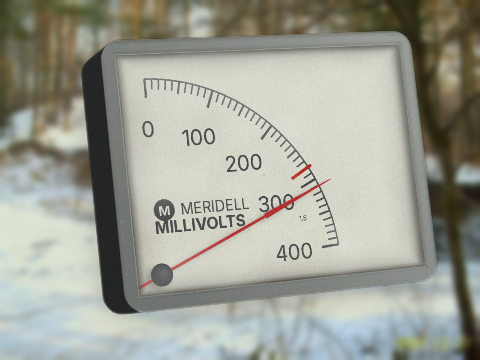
{"value": 310, "unit": "mV"}
